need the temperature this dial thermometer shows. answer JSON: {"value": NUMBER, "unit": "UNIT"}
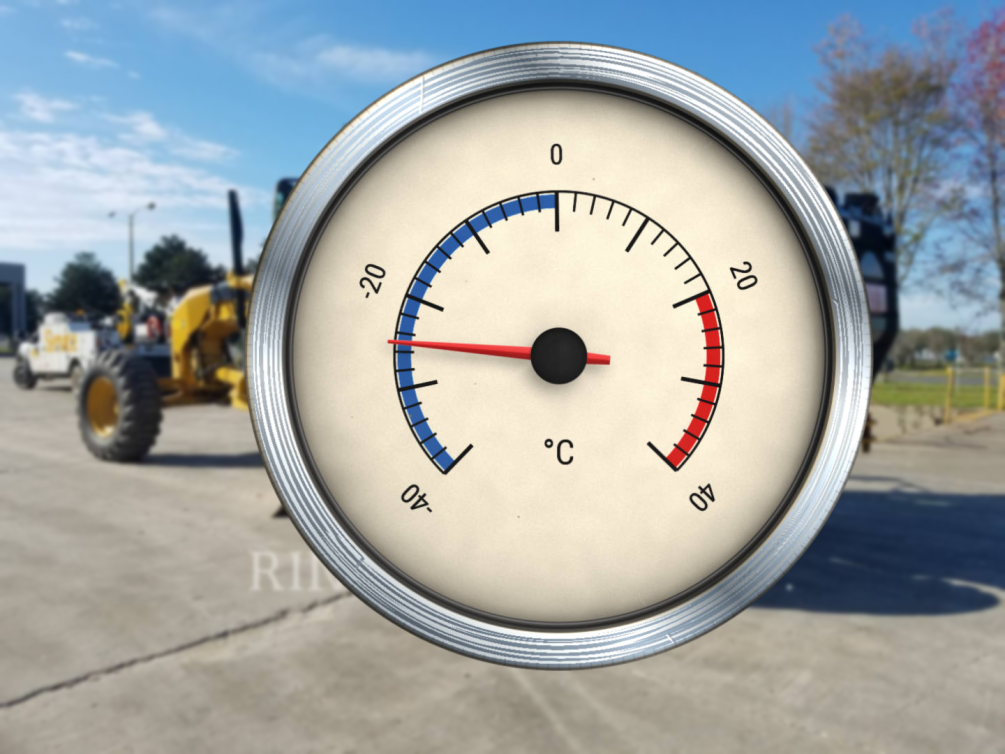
{"value": -25, "unit": "°C"}
